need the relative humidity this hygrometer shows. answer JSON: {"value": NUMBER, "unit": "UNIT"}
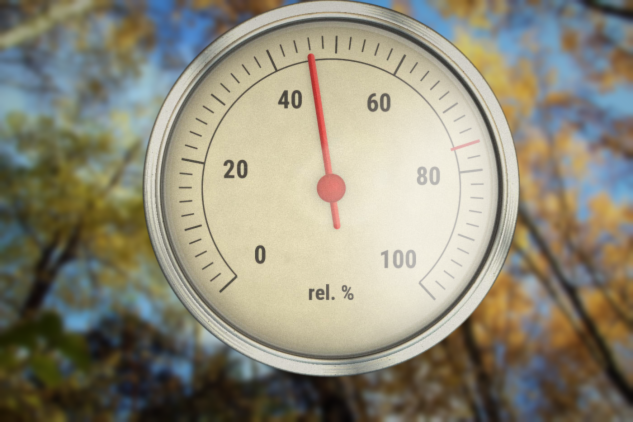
{"value": 46, "unit": "%"}
